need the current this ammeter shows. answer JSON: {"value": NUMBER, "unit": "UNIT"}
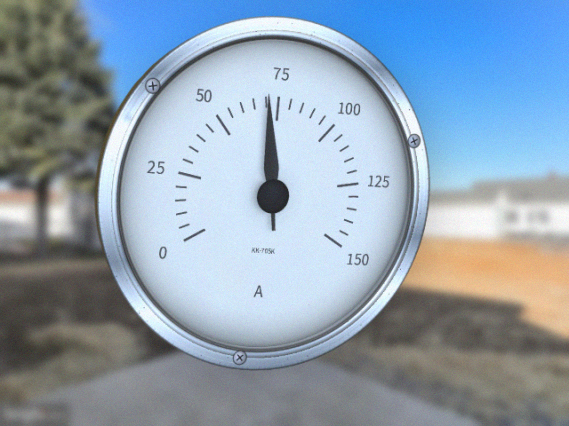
{"value": 70, "unit": "A"}
